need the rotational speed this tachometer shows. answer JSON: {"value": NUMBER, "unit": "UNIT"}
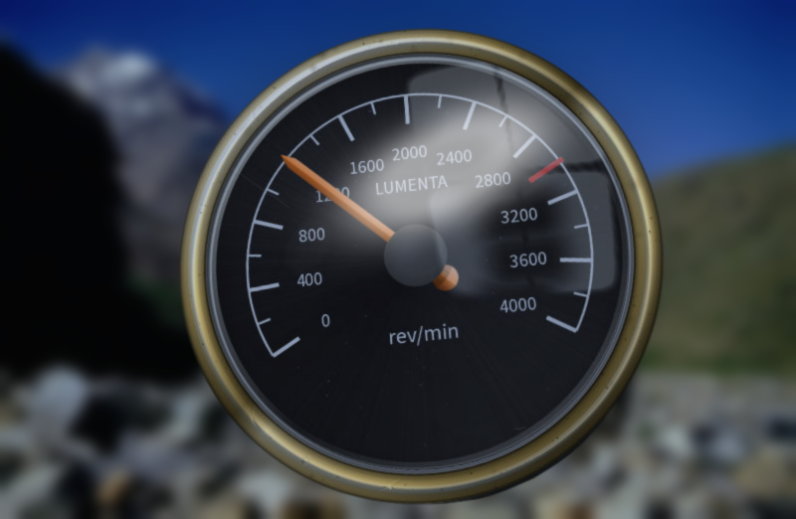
{"value": 1200, "unit": "rpm"}
